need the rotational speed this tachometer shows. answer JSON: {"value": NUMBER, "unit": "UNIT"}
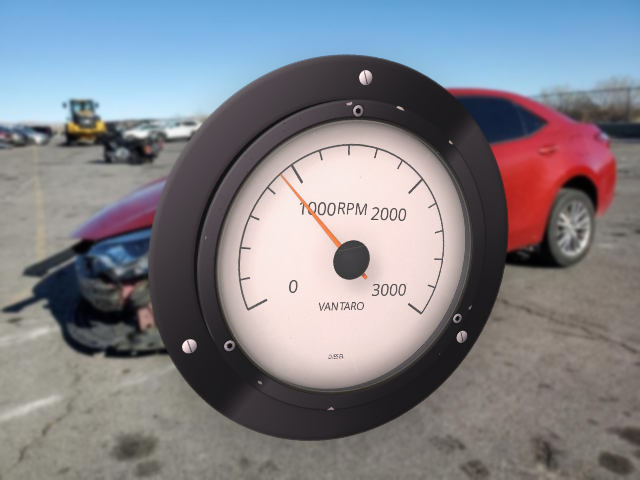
{"value": 900, "unit": "rpm"}
